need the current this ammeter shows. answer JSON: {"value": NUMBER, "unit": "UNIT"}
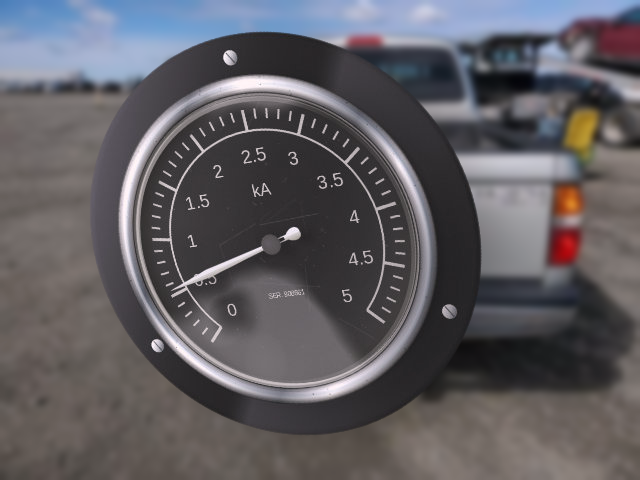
{"value": 0.55, "unit": "kA"}
